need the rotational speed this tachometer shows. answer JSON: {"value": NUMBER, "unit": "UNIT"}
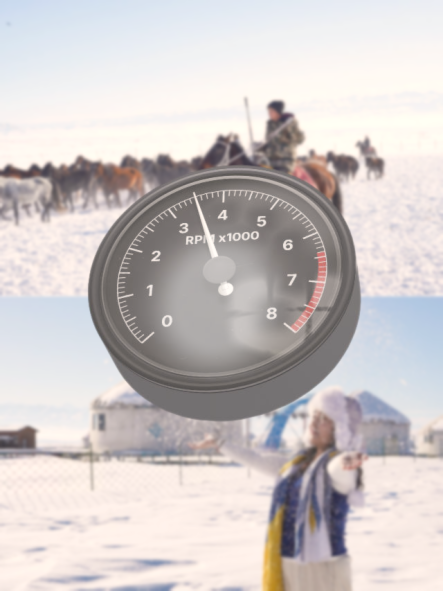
{"value": 3500, "unit": "rpm"}
